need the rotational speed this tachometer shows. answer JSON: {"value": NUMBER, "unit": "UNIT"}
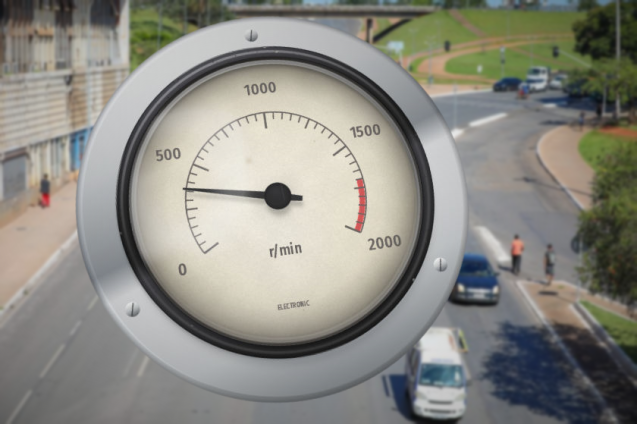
{"value": 350, "unit": "rpm"}
